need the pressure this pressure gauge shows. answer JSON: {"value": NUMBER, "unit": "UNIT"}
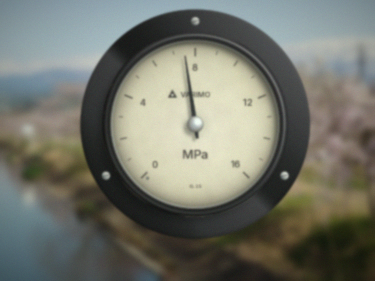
{"value": 7.5, "unit": "MPa"}
